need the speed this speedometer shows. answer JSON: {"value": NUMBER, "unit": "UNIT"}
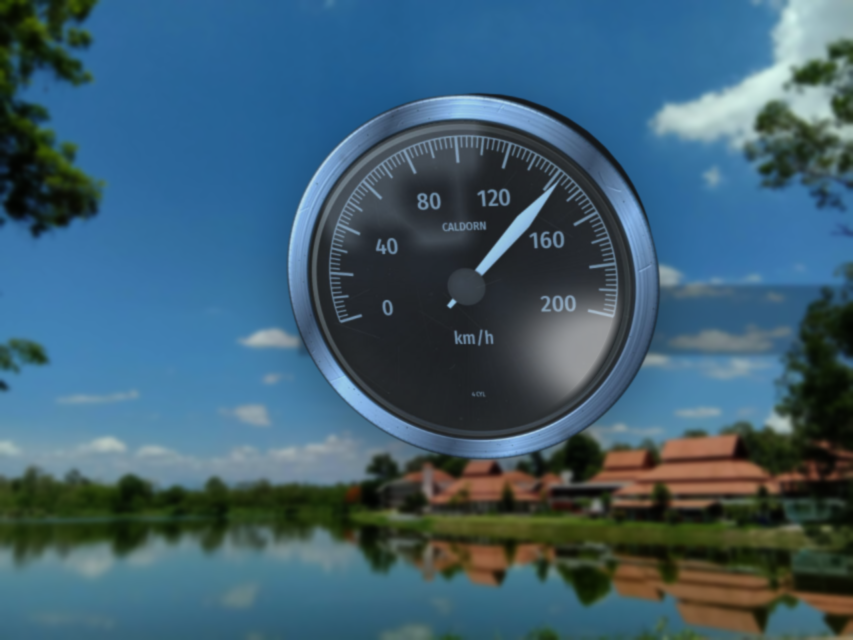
{"value": 142, "unit": "km/h"}
